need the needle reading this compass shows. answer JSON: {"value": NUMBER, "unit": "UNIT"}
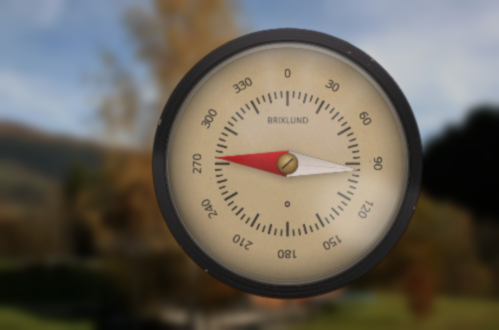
{"value": 275, "unit": "°"}
